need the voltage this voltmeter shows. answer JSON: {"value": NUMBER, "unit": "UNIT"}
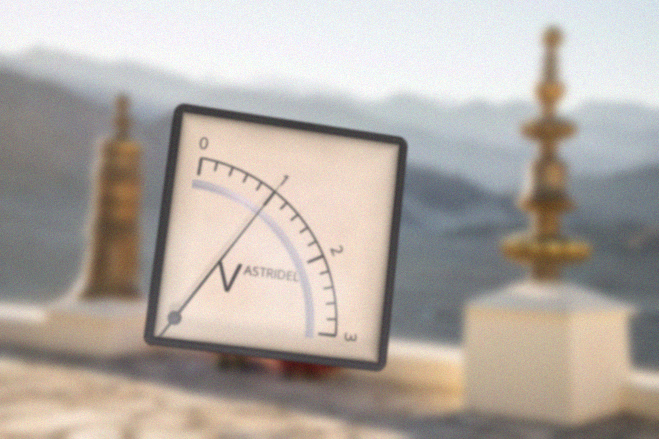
{"value": 1, "unit": "V"}
